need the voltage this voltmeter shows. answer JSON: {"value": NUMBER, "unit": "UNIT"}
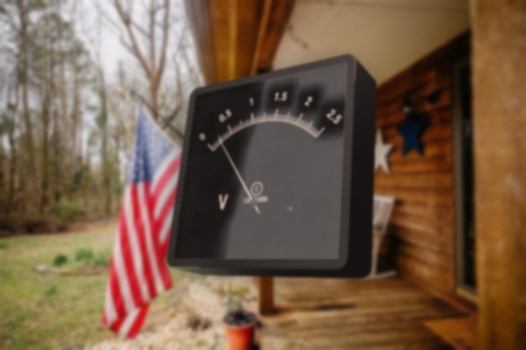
{"value": 0.25, "unit": "V"}
